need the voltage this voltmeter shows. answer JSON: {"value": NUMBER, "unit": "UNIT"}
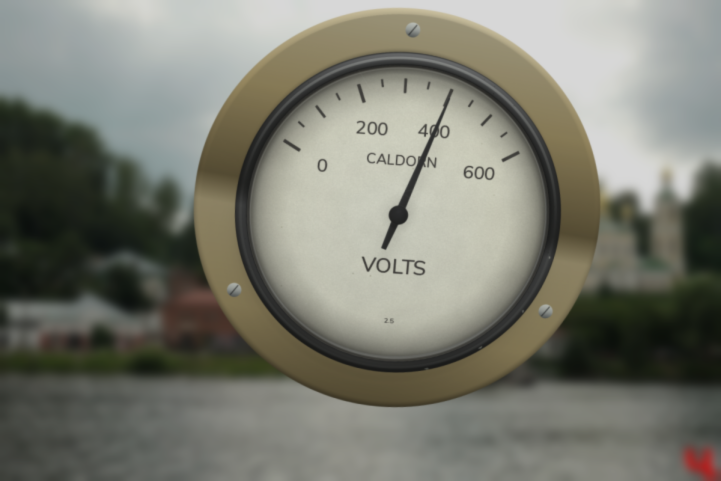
{"value": 400, "unit": "V"}
